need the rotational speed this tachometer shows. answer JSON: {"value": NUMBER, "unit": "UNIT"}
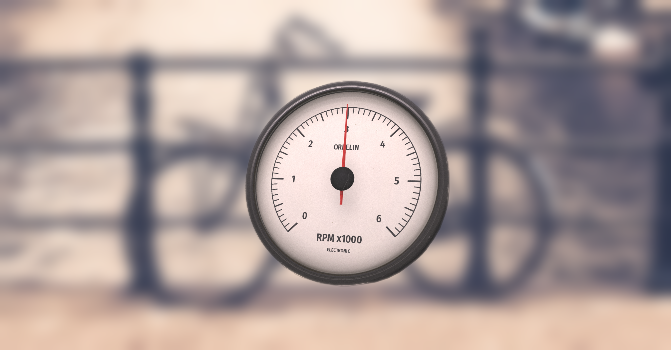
{"value": 3000, "unit": "rpm"}
